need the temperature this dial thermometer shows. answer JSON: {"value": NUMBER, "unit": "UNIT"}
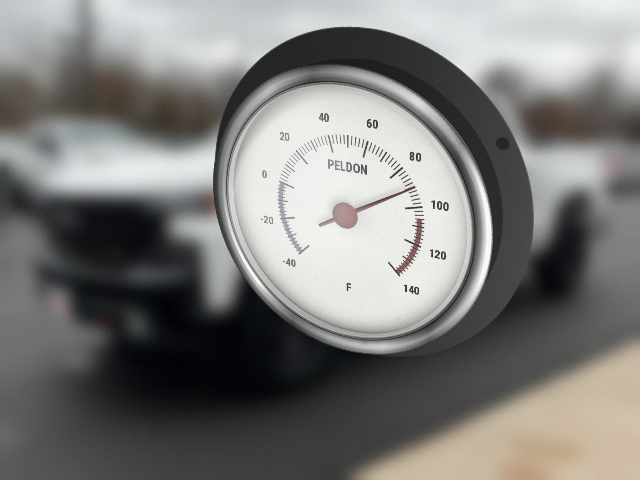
{"value": 90, "unit": "°F"}
